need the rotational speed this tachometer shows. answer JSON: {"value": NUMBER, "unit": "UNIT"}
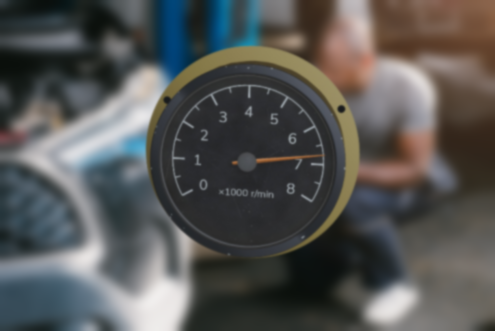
{"value": 6750, "unit": "rpm"}
